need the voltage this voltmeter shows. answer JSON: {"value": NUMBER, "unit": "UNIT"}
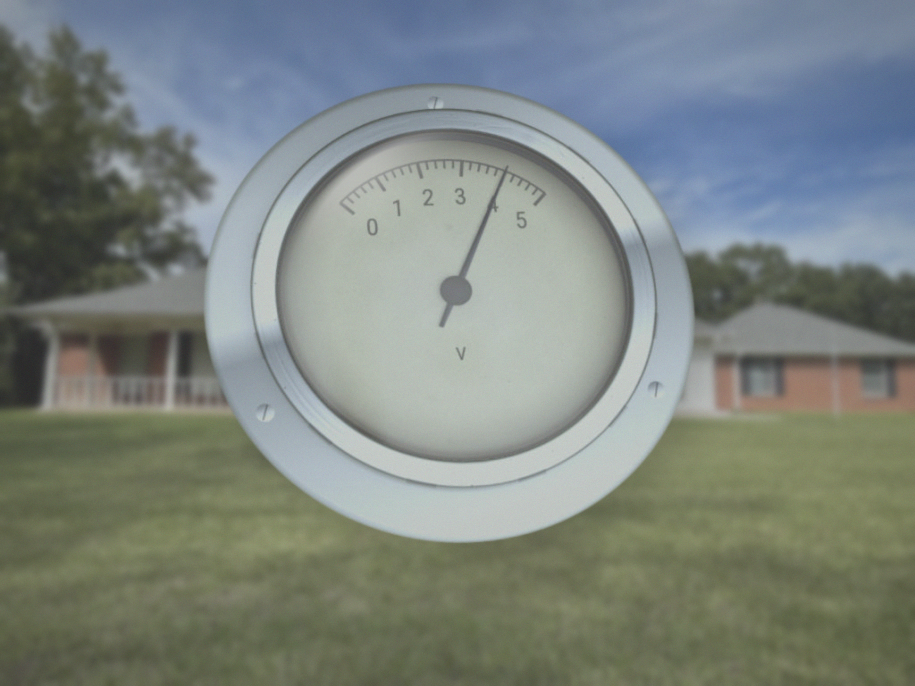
{"value": 4, "unit": "V"}
